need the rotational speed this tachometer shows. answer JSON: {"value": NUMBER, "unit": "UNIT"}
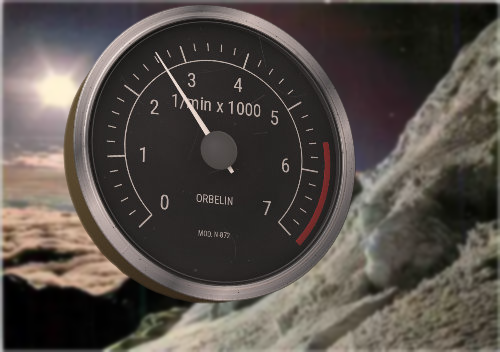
{"value": 2600, "unit": "rpm"}
